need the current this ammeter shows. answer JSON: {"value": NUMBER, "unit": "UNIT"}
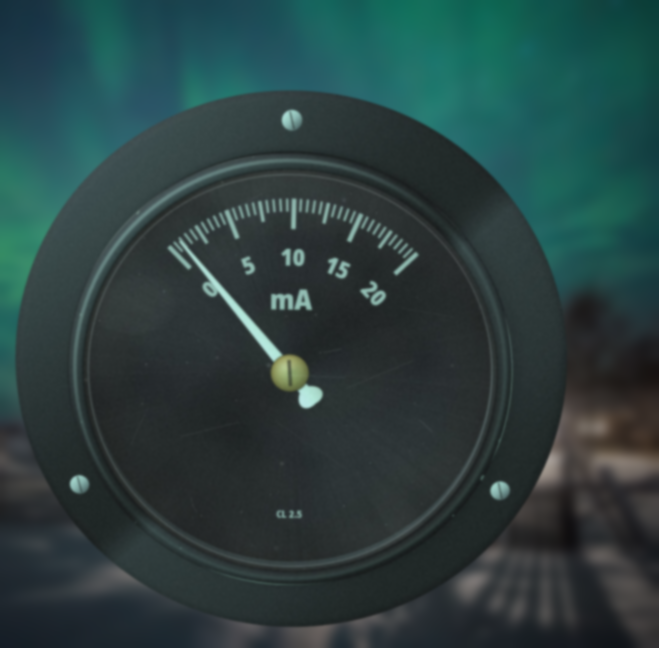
{"value": 1, "unit": "mA"}
